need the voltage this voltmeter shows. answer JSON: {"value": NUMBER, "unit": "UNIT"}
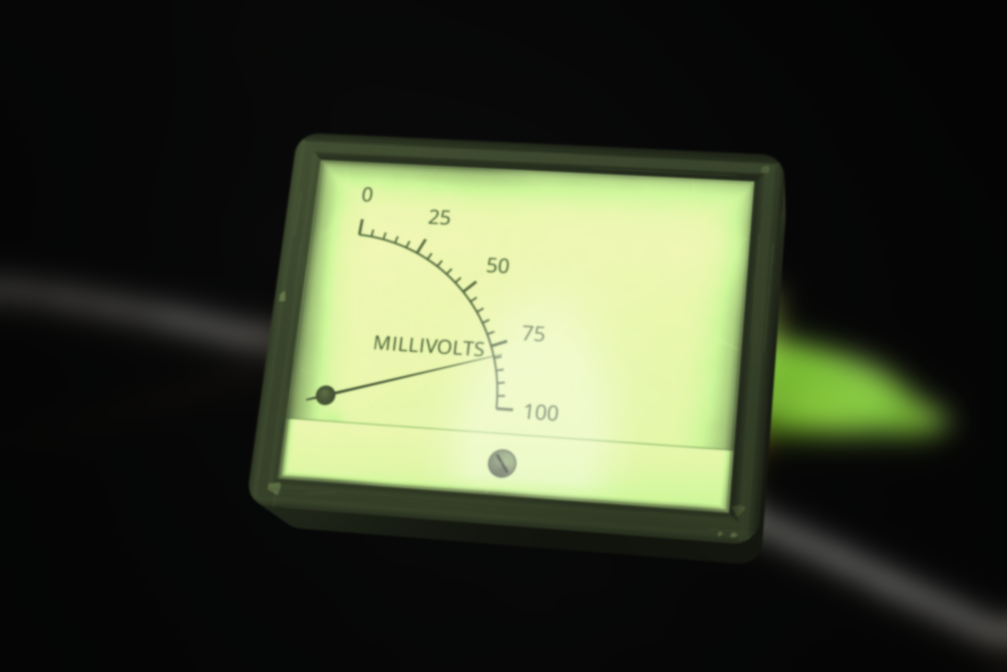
{"value": 80, "unit": "mV"}
